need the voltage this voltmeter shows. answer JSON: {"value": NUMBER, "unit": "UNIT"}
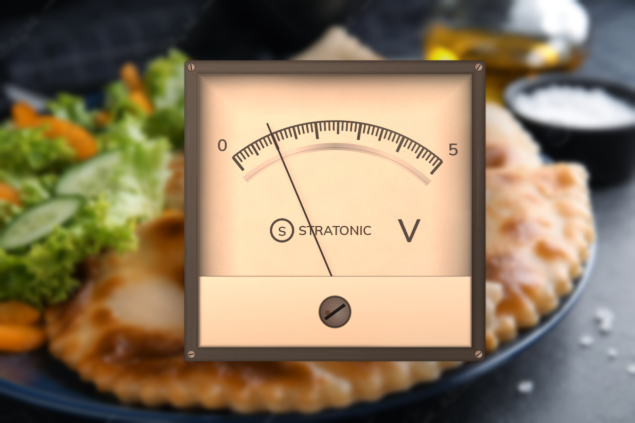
{"value": 1, "unit": "V"}
